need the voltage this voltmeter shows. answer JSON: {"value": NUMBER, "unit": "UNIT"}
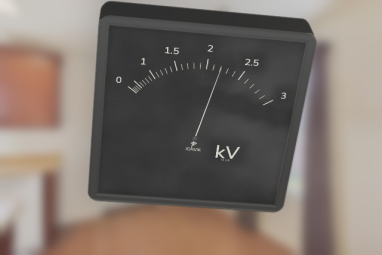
{"value": 2.2, "unit": "kV"}
